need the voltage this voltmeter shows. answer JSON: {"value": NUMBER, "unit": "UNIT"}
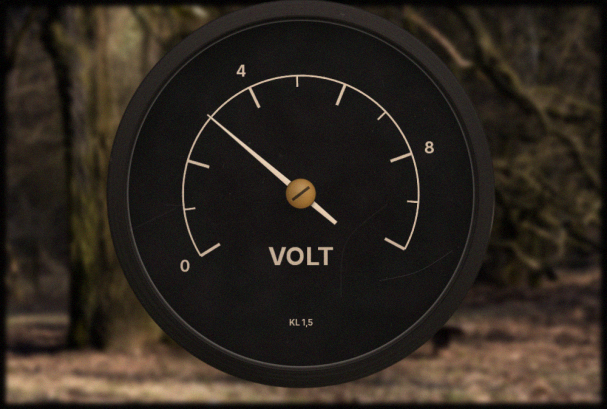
{"value": 3, "unit": "V"}
